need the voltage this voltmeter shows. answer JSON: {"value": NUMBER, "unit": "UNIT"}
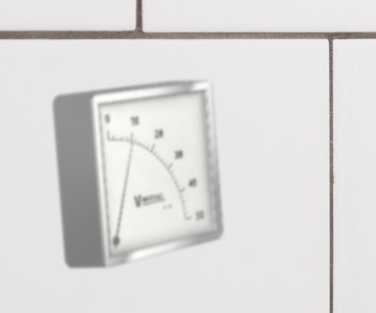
{"value": 10, "unit": "V"}
